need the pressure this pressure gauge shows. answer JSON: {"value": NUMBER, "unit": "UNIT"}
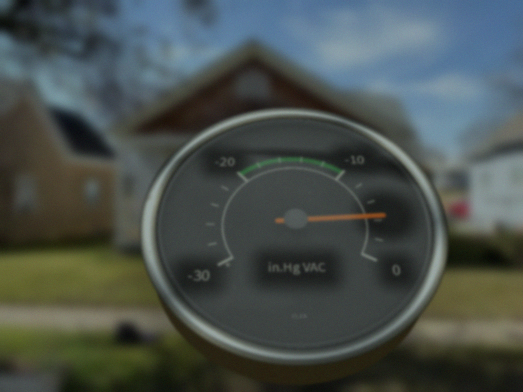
{"value": -4, "unit": "inHg"}
